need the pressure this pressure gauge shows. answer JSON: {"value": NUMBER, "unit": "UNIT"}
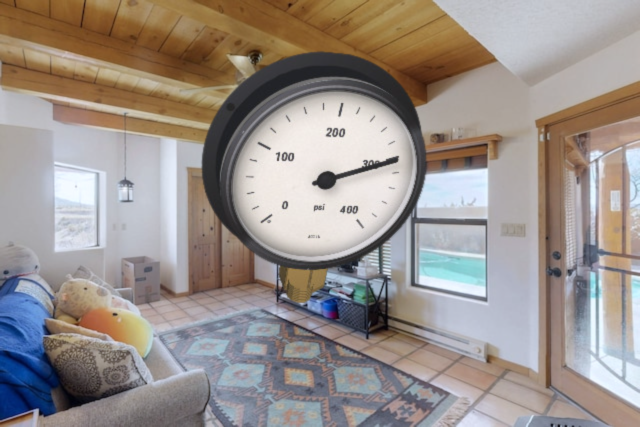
{"value": 300, "unit": "psi"}
